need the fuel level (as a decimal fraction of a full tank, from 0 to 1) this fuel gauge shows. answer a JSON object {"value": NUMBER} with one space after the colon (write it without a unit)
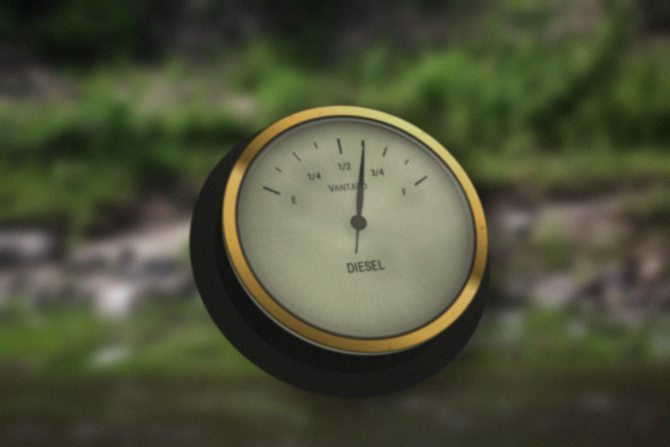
{"value": 0.625}
